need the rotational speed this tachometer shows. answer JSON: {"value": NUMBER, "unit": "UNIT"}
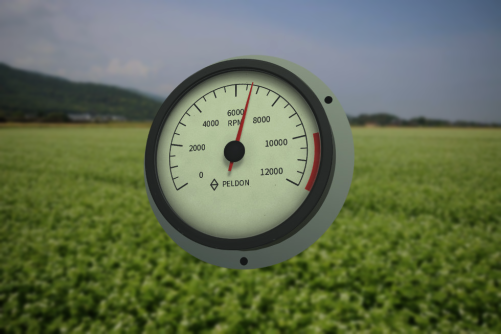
{"value": 6750, "unit": "rpm"}
